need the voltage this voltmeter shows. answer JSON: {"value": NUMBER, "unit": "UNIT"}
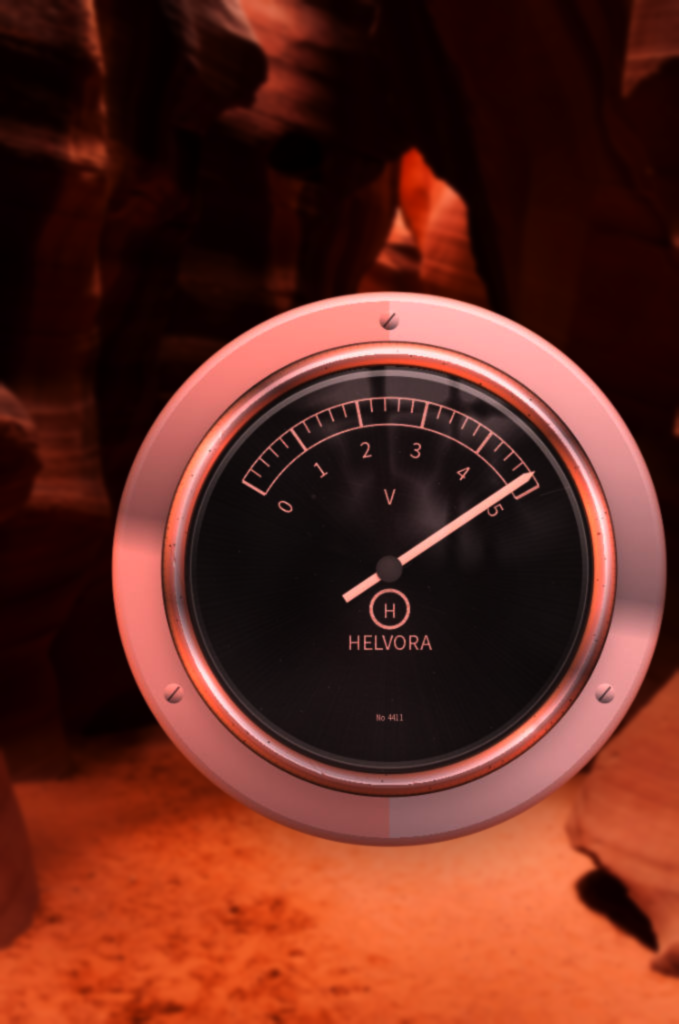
{"value": 4.8, "unit": "V"}
